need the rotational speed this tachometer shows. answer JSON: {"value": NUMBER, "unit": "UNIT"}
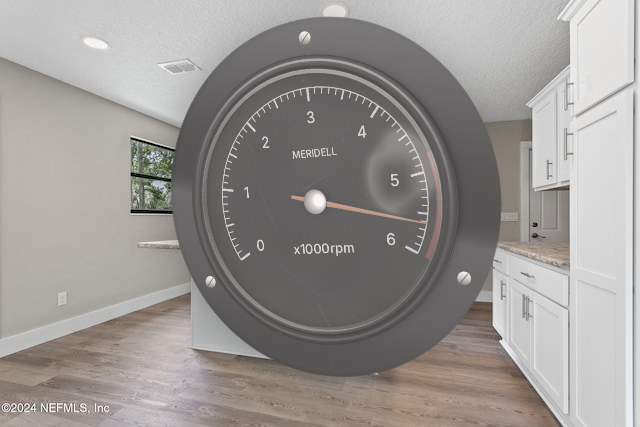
{"value": 5600, "unit": "rpm"}
